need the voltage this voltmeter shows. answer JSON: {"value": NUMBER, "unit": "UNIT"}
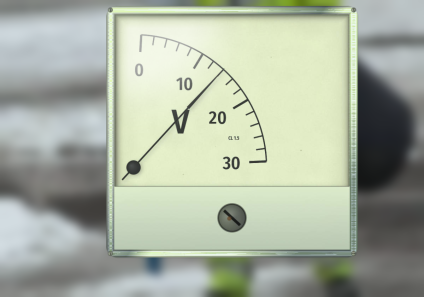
{"value": 14, "unit": "V"}
